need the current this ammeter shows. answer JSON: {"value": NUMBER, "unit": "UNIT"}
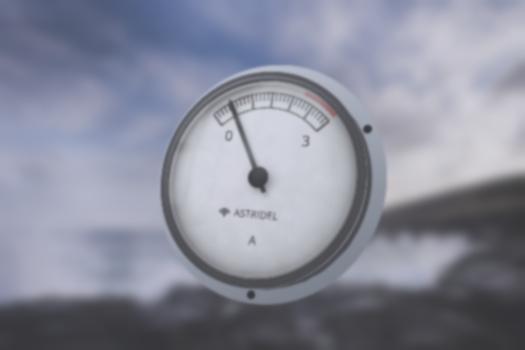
{"value": 0.5, "unit": "A"}
